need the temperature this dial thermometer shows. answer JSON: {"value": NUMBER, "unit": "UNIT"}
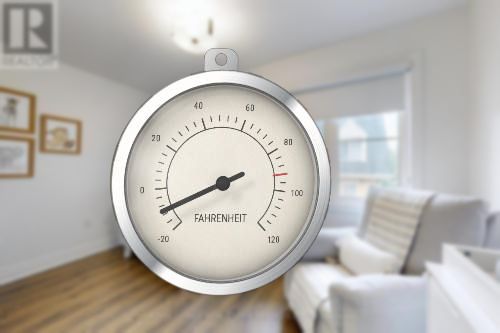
{"value": -10, "unit": "°F"}
